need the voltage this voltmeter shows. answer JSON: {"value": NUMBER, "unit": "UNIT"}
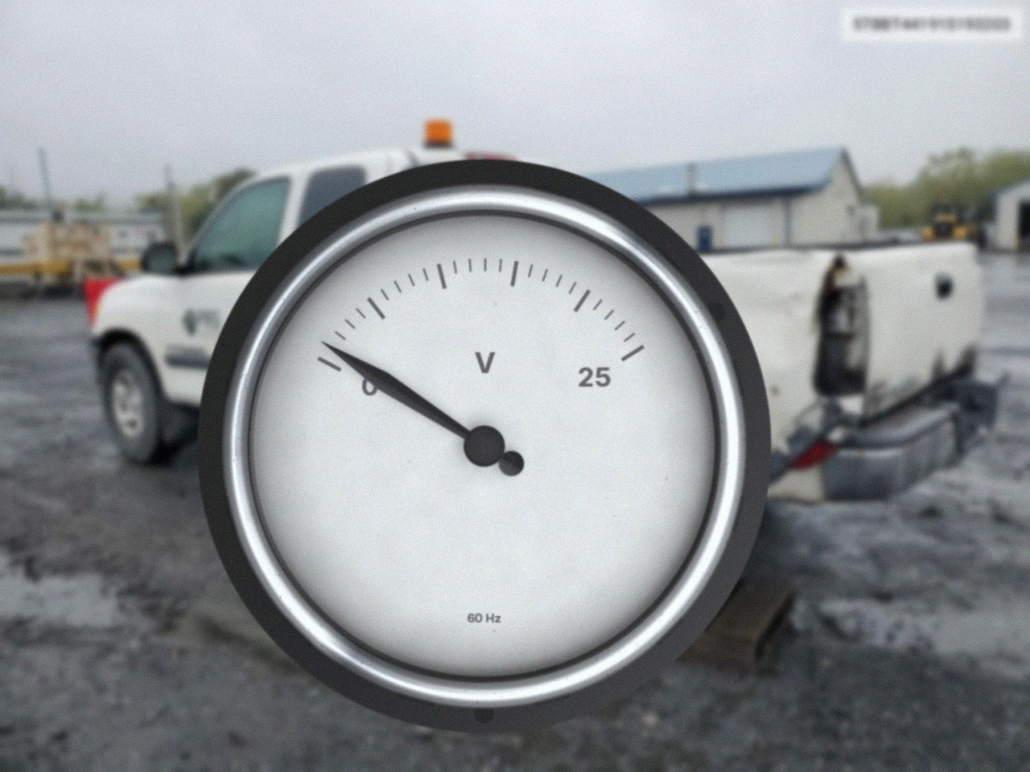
{"value": 1, "unit": "V"}
